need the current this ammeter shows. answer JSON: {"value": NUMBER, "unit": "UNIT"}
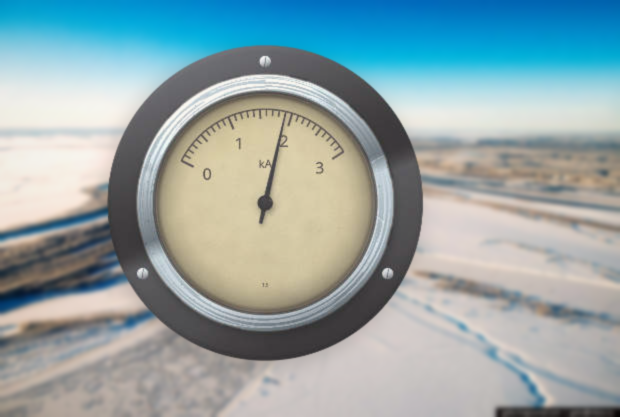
{"value": 1.9, "unit": "kA"}
